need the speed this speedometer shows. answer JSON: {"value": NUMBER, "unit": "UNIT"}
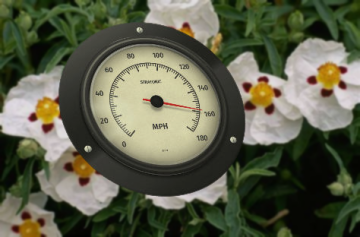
{"value": 160, "unit": "mph"}
